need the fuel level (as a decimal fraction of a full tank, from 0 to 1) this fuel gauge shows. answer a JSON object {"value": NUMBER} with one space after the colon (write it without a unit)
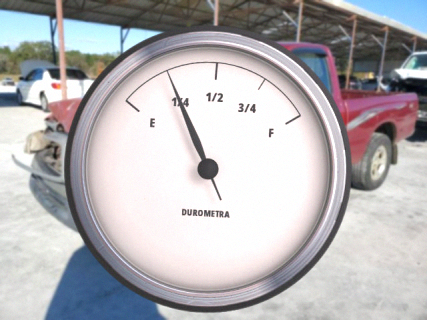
{"value": 0.25}
